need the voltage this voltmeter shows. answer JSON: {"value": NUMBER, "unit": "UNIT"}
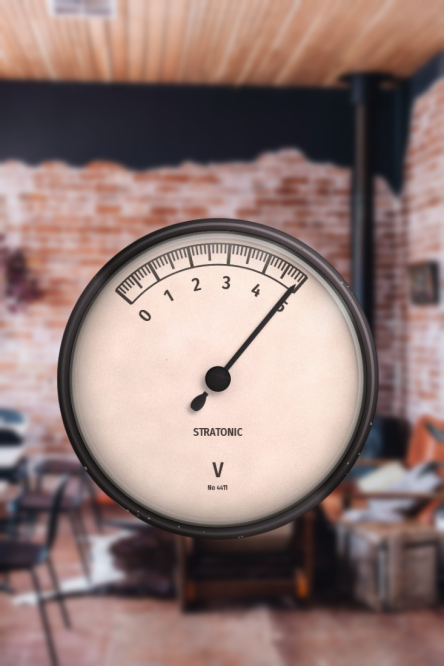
{"value": 4.9, "unit": "V"}
